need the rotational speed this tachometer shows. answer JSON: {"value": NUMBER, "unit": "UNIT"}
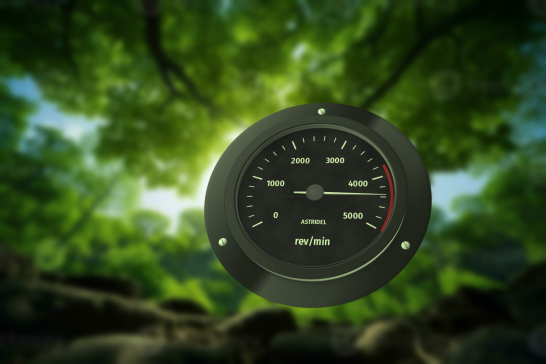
{"value": 4400, "unit": "rpm"}
